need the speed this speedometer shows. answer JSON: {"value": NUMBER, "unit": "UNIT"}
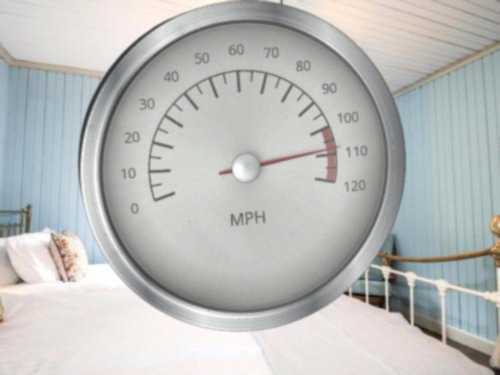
{"value": 107.5, "unit": "mph"}
